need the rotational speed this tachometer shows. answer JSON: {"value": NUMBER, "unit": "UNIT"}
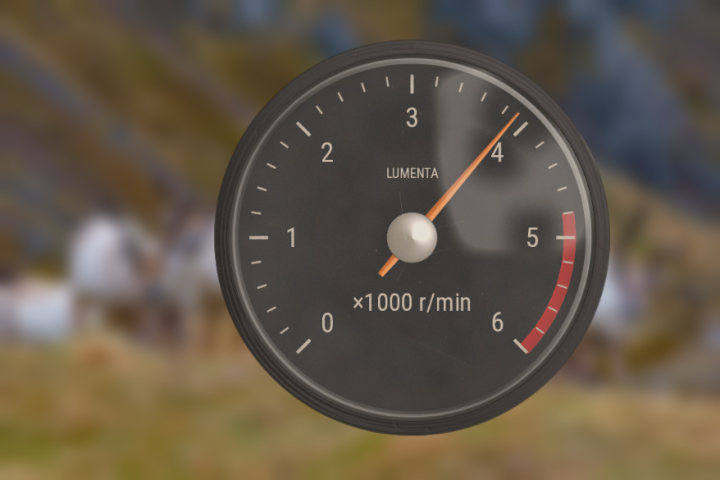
{"value": 3900, "unit": "rpm"}
